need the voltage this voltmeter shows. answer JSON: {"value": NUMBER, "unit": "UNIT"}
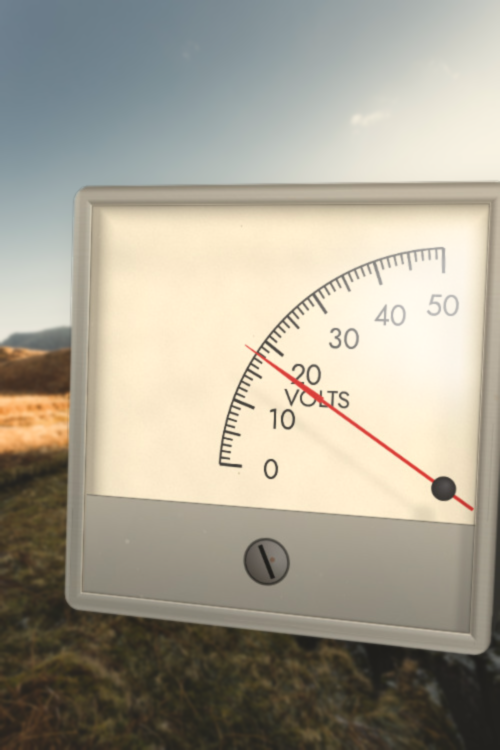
{"value": 18, "unit": "V"}
